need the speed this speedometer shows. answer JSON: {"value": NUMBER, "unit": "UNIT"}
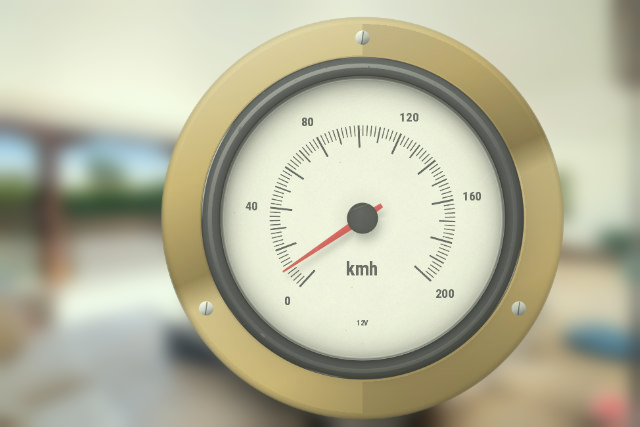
{"value": 10, "unit": "km/h"}
